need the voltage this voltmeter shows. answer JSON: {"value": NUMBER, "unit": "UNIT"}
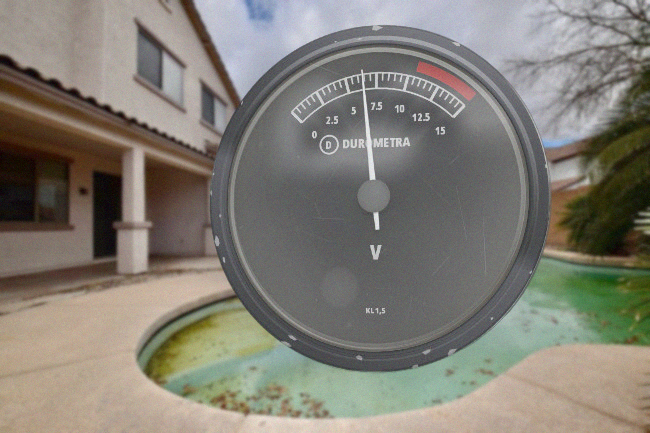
{"value": 6.5, "unit": "V"}
